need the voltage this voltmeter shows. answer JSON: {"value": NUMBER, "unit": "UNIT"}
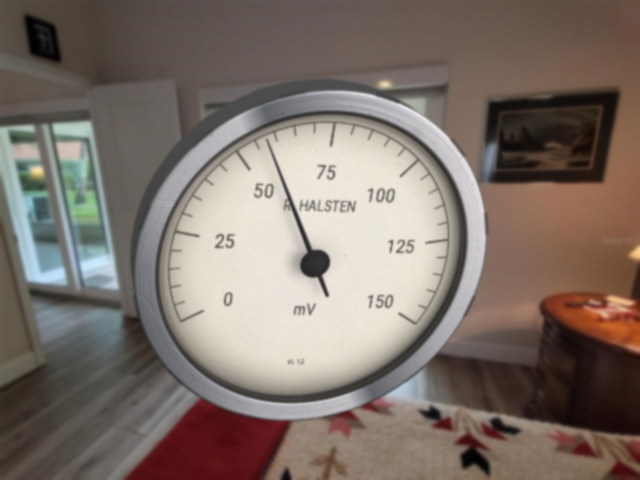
{"value": 57.5, "unit": "mV"}
